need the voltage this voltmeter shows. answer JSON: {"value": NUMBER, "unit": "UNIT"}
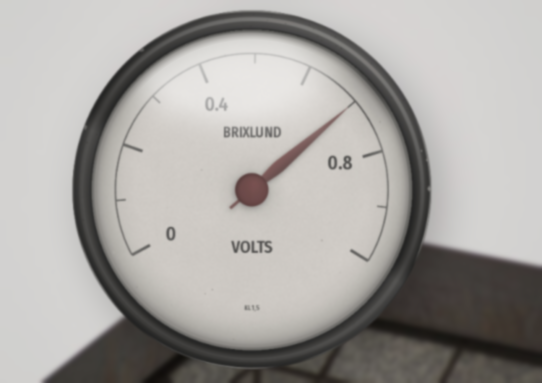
{"value": 0.7, "unit": "V"}
